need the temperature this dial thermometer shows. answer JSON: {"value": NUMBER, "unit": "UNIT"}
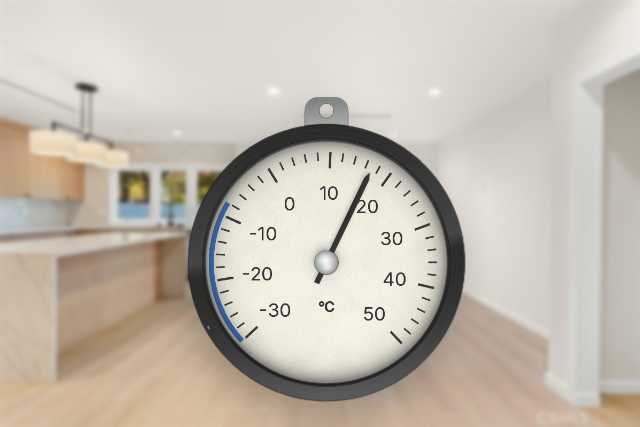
{"value": 17, "unit": "°C"}
